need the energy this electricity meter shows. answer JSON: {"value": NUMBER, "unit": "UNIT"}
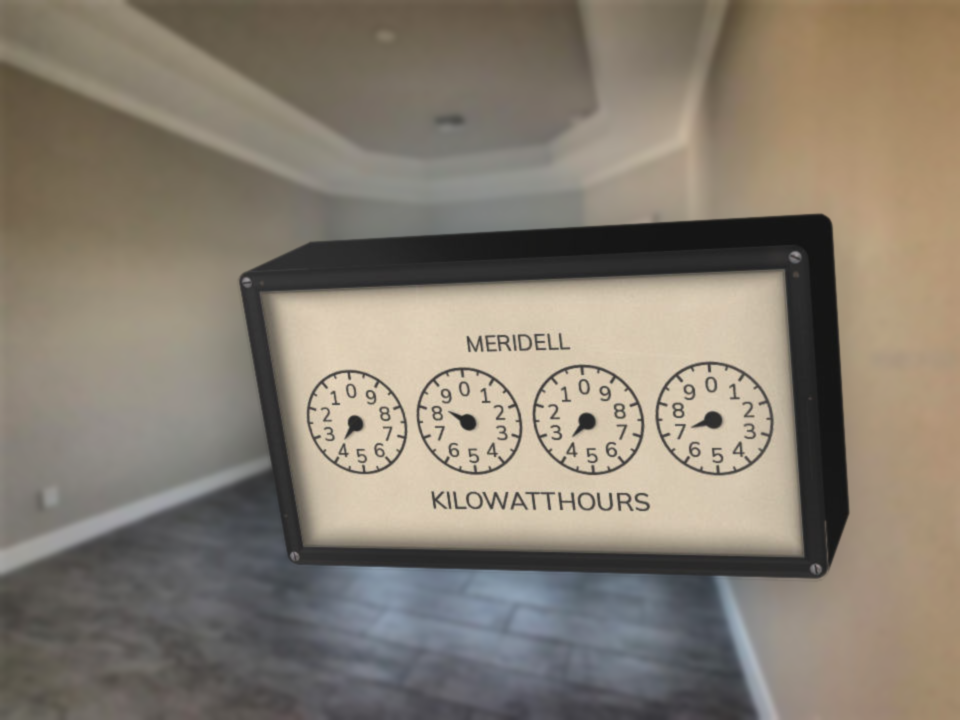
{"value": 3837, "unit": "kWh"}
